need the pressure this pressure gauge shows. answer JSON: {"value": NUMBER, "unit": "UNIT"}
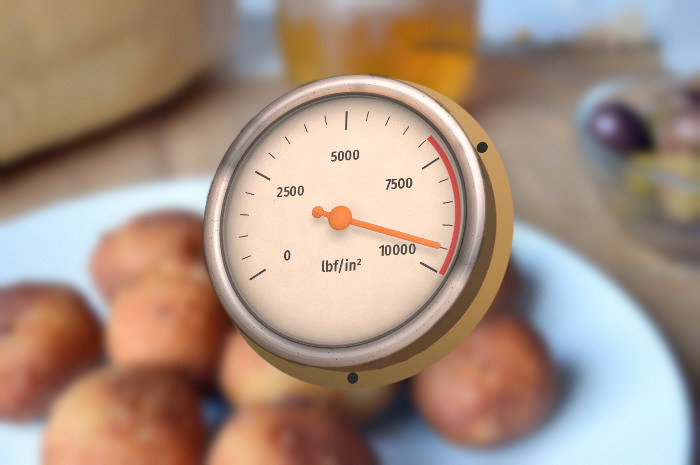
{"value": 9500, "unit": "psi"}
